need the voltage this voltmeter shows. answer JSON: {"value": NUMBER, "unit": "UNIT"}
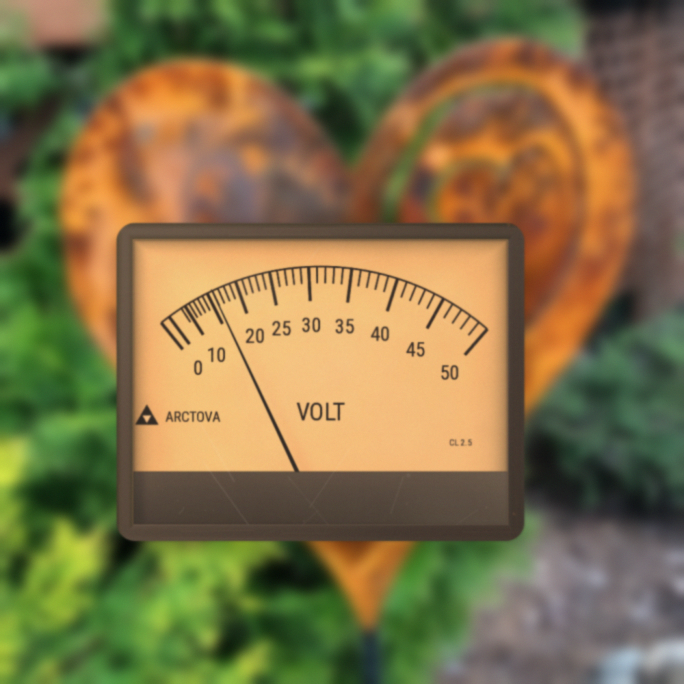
{"value": 16, "unit": "V"}
